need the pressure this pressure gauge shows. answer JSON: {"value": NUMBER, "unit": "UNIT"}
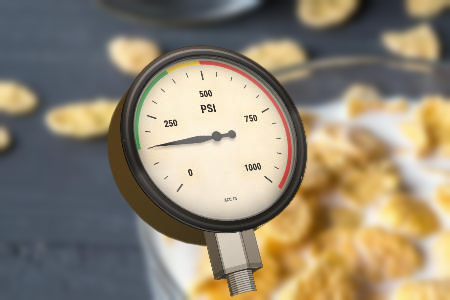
{"value": 150, "unit": "psi"}
